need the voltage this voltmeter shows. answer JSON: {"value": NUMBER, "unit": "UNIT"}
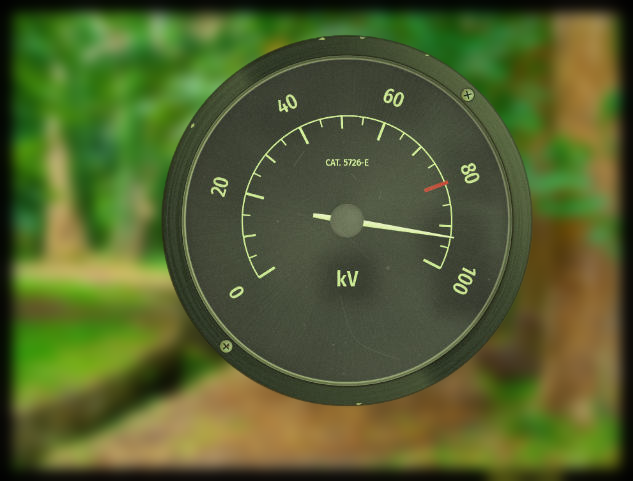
{"value": 92.5, "unit": "kV"}
